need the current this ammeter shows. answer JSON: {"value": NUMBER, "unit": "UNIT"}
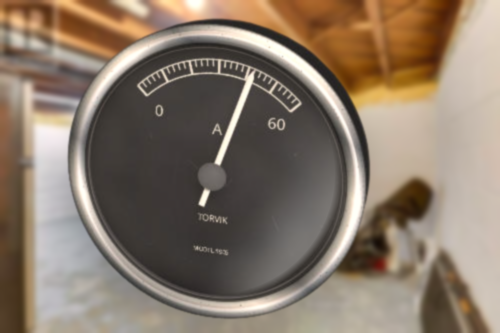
{"value": 42, "unit": "A"}
